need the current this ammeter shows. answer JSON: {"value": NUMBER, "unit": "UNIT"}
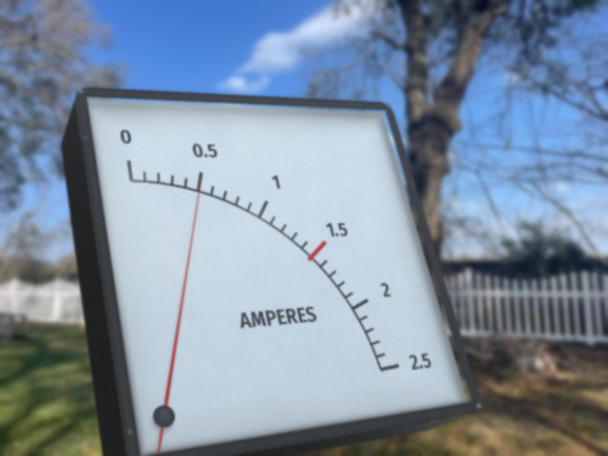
{"value": 0.5, "unit": "A"}
